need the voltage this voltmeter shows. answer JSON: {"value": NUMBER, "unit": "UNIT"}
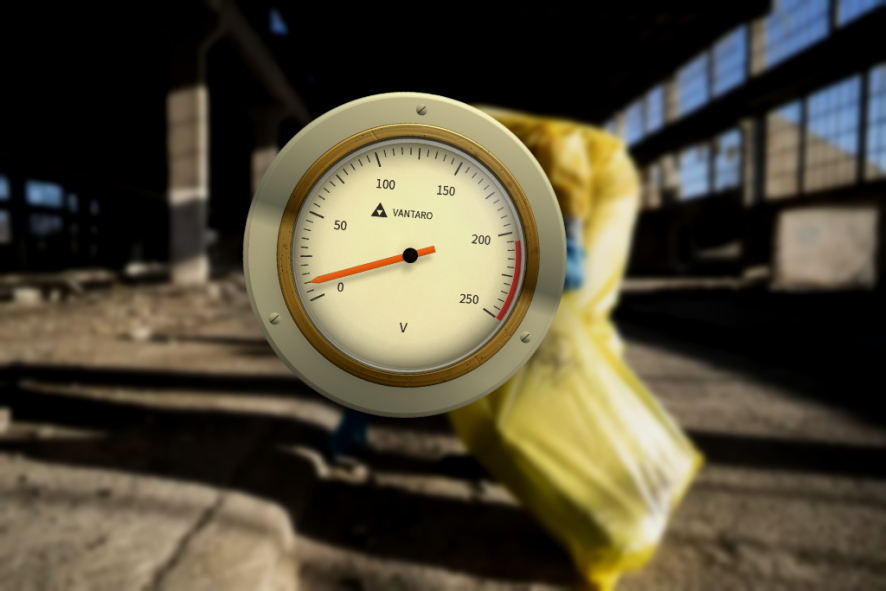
{"value": 10, "unit": "V"}
